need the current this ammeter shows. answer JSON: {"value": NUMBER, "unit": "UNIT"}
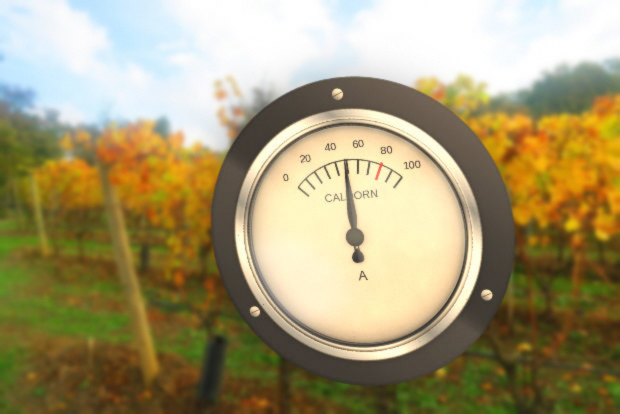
{"value": 50, "unit": "A"}
